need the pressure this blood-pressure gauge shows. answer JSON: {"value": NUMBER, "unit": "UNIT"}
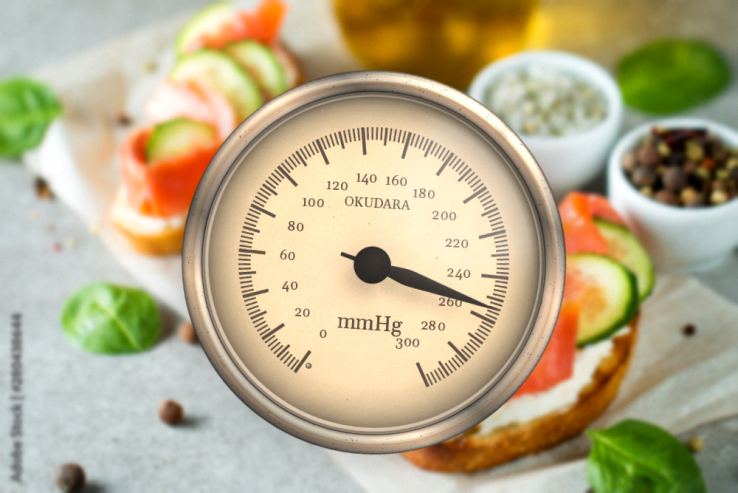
{"value": 254, "unit": "mmHg"}
